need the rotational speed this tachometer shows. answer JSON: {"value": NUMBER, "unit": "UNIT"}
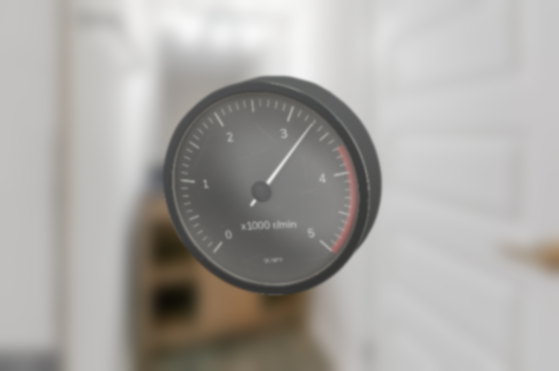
{"value": 3300, "unit": "rpm"}
